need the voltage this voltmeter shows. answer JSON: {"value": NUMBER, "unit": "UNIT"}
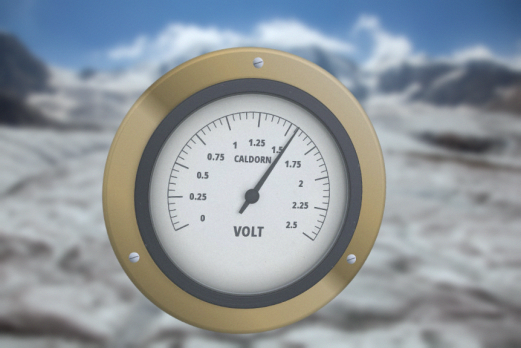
{"value": 1.55, "unit": "V"}
